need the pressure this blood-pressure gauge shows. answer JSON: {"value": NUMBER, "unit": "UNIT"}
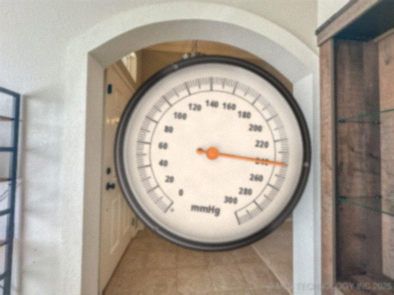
{"value": 240, "unit": "mmHg"}
